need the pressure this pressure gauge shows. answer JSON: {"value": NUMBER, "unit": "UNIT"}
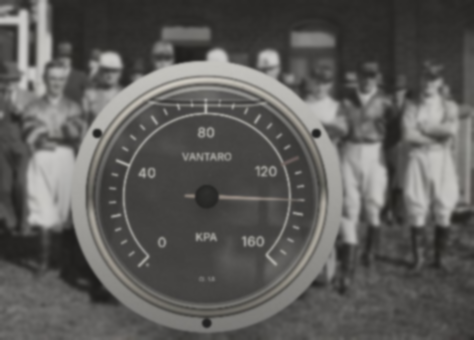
{"value": 135, "unit": "kPa"}
